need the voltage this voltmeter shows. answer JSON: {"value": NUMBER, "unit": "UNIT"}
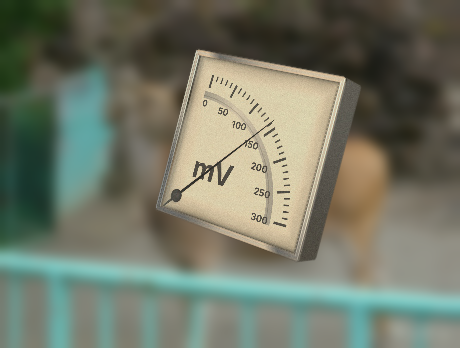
{"value": 140, "unit": "mV"}
